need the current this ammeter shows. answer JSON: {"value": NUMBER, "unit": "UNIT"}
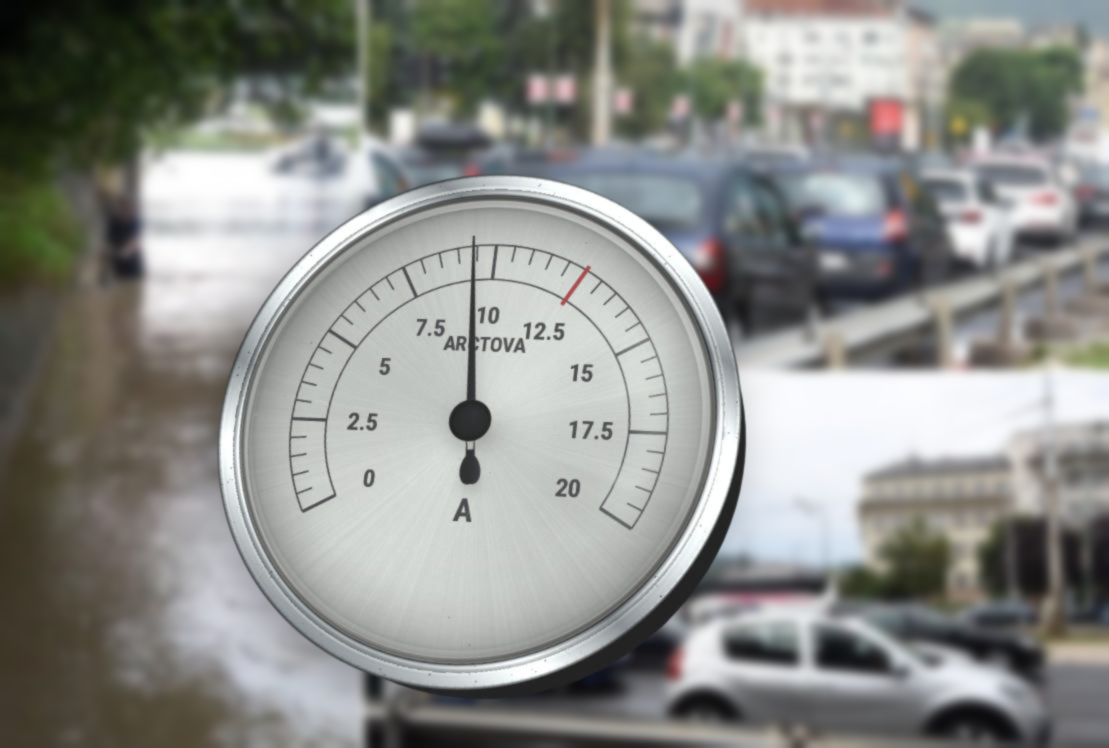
{"value": 9.5, "unit": "A"}
